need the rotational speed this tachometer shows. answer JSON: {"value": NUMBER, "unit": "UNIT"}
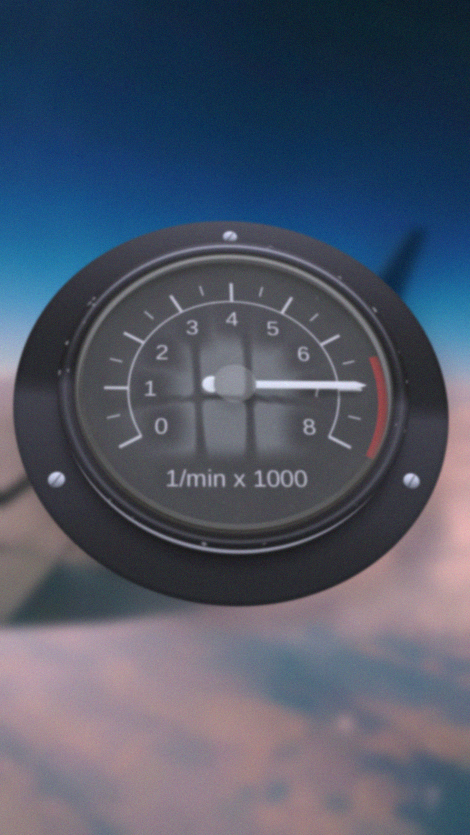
{"value": 7000, "unit": "rpm"}
